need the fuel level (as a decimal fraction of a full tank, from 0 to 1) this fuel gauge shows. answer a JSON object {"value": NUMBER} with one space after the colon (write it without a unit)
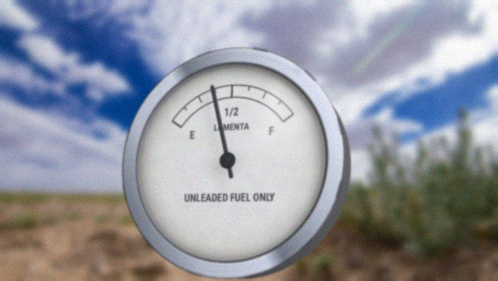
{"value": 0.375}
